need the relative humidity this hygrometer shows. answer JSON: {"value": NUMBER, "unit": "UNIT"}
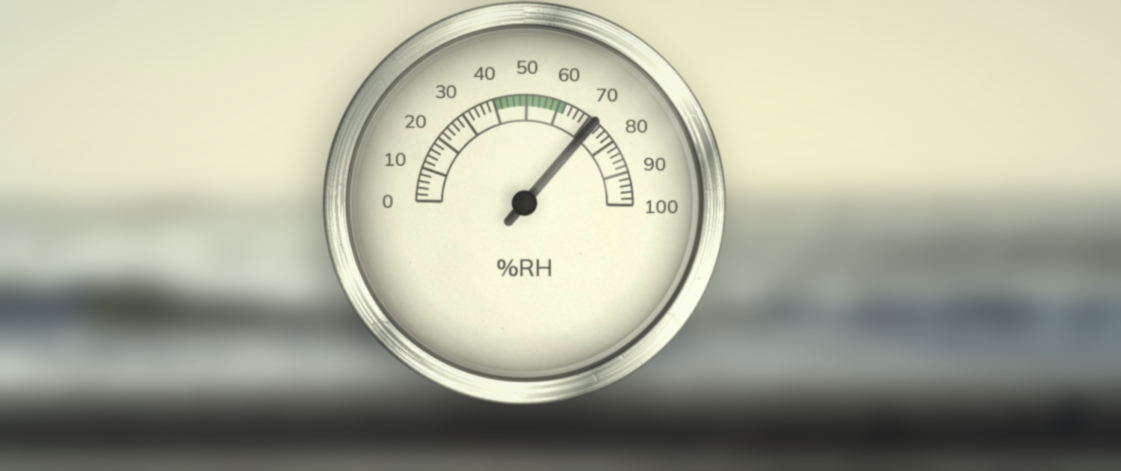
{"value": 72, "unit": "%"}
